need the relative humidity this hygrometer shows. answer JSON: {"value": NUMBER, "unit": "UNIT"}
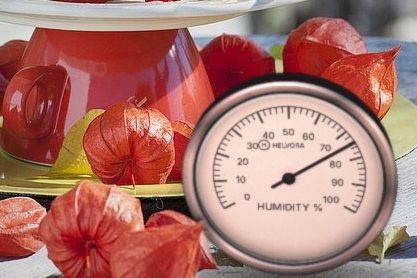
{"value": 74, "unit": "%"}
